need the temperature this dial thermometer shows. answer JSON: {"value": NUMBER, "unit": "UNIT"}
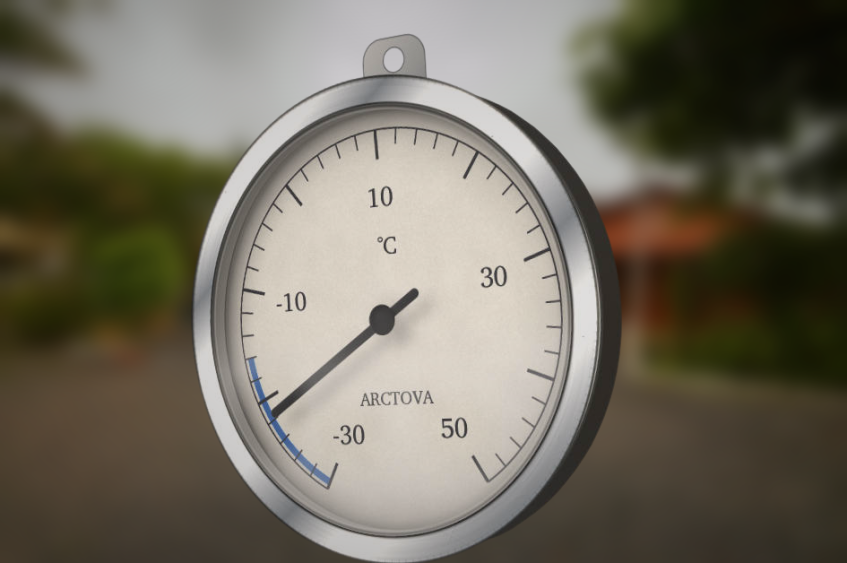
{"value": -22, "unit": "°C"}
